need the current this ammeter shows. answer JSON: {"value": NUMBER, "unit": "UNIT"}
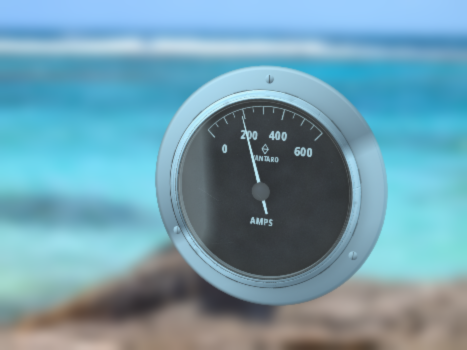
{"value": 200, "unit": "A"}
